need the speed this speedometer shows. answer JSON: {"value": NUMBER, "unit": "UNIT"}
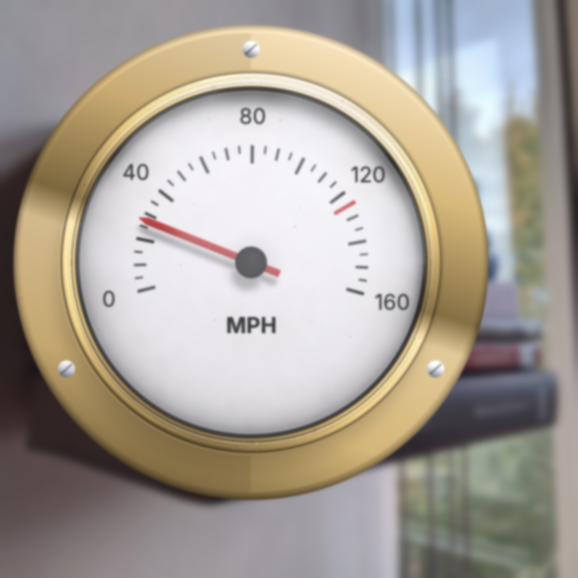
{"value": 27.5, "unit": "mph"}
